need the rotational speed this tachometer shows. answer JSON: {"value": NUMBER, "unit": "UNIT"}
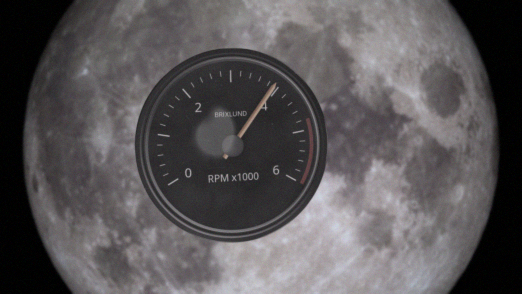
{"value": 3900, "unit": "rpm"}
